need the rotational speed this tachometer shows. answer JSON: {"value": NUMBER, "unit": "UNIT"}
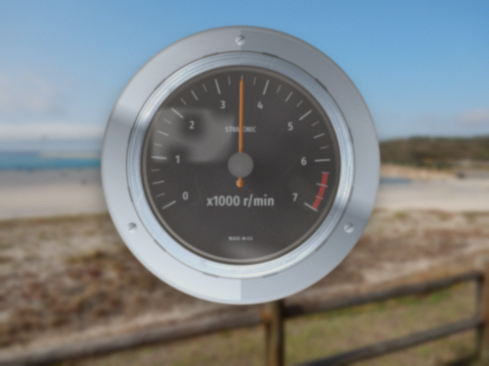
{"value": 3500, "unit": "rpm"}
